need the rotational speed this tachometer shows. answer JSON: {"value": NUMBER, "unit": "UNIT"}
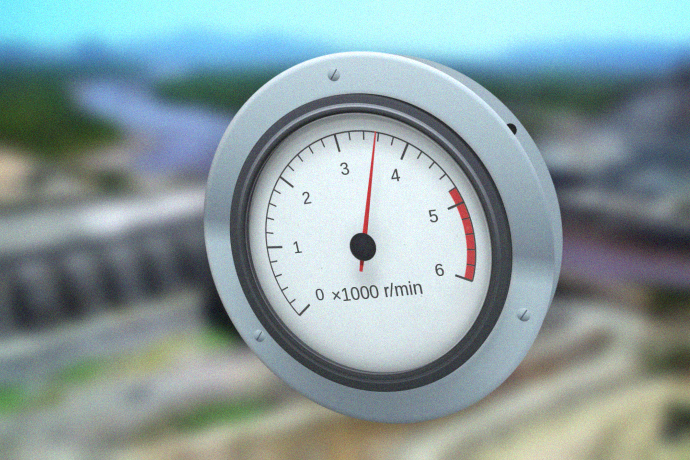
{"value": 3600, "unit": "rpm"}
